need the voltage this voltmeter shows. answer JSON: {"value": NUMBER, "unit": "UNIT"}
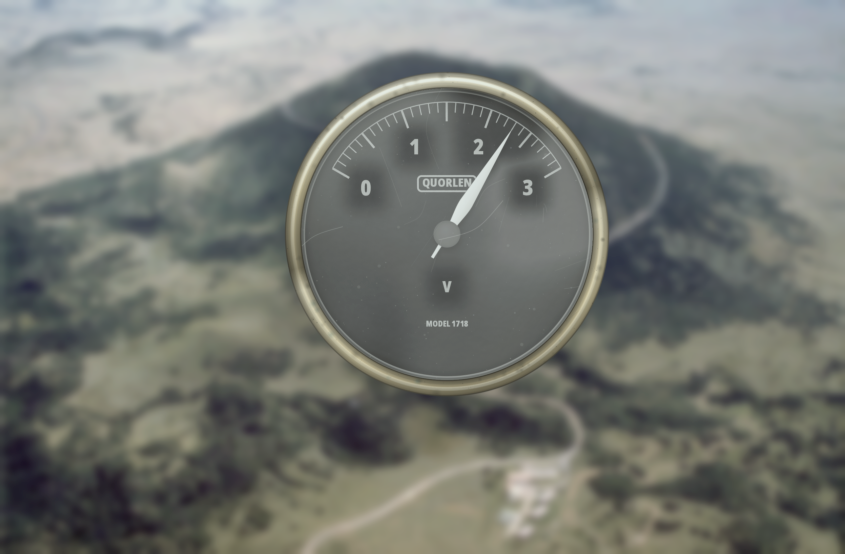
{"value": 2.3, "unit": "V"}
